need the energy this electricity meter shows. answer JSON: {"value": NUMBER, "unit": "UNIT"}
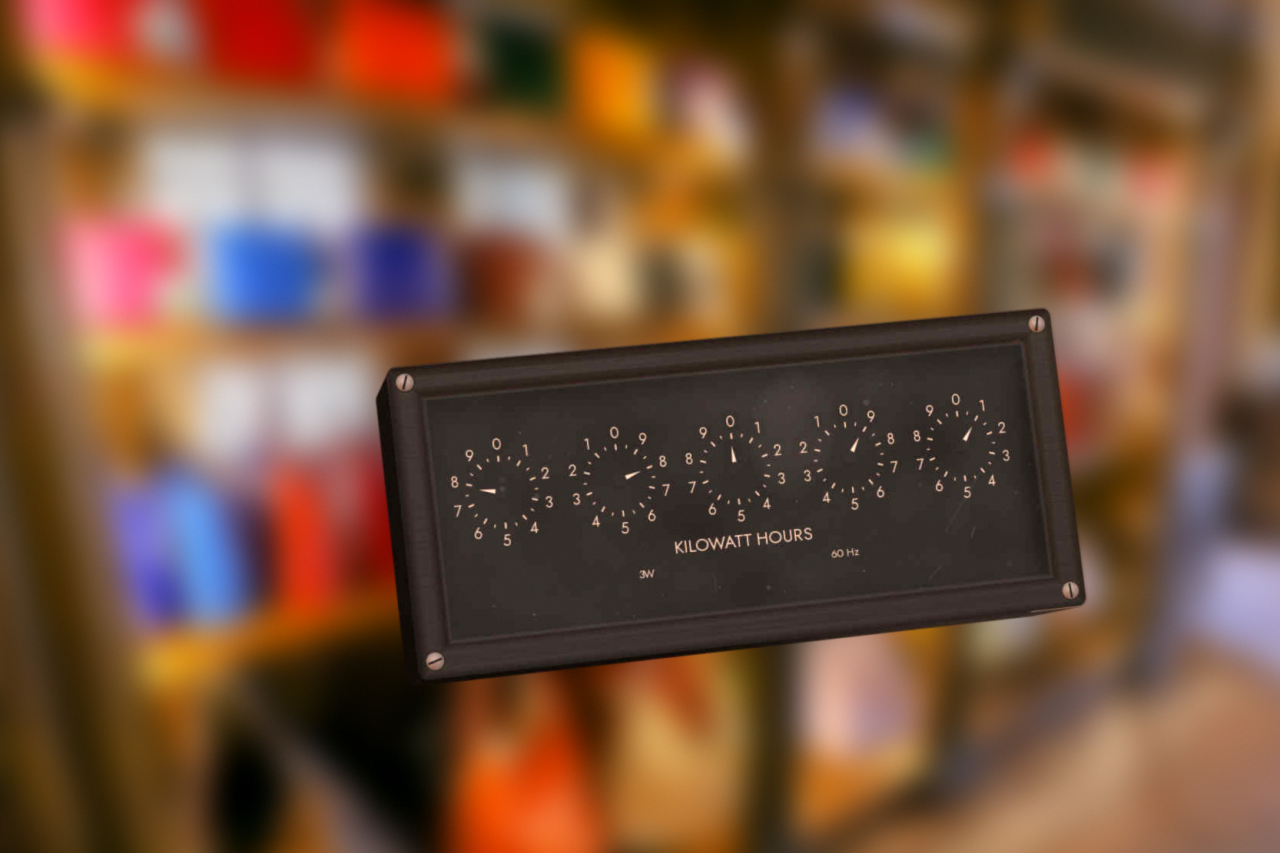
{"value": 77991, "unit": "kWh"}
